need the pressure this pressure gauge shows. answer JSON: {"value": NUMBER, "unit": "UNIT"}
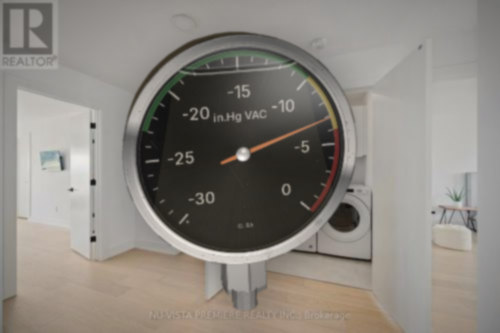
{"value": -7, "unit": "inHg"}
